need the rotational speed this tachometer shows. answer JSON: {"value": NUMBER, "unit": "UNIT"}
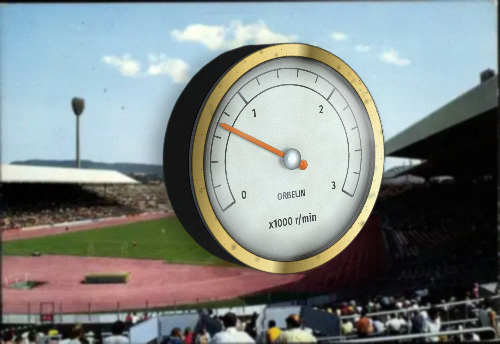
{"value": 700, "unit": "rpm"}
